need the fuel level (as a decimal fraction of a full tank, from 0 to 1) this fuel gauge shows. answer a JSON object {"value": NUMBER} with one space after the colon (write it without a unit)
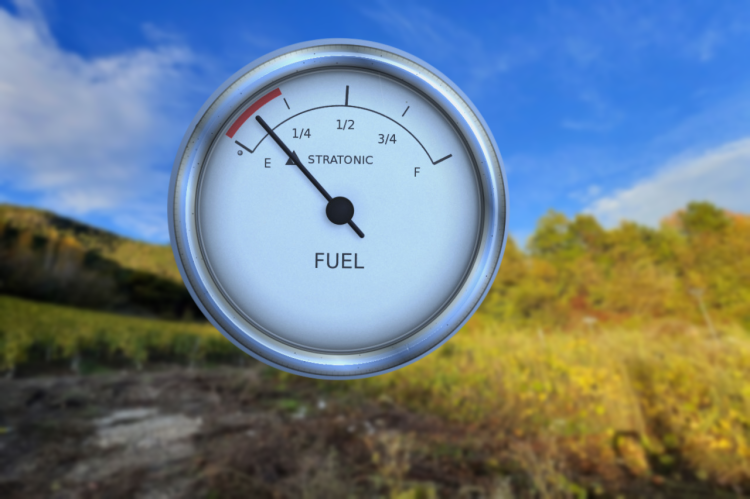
{"value": 0.125}
